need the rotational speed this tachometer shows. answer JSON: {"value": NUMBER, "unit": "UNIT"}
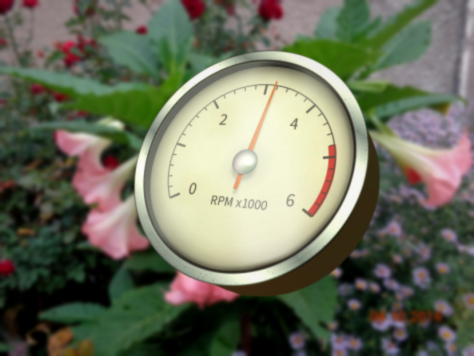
{"value": 3200, "unit": "rpm"}
